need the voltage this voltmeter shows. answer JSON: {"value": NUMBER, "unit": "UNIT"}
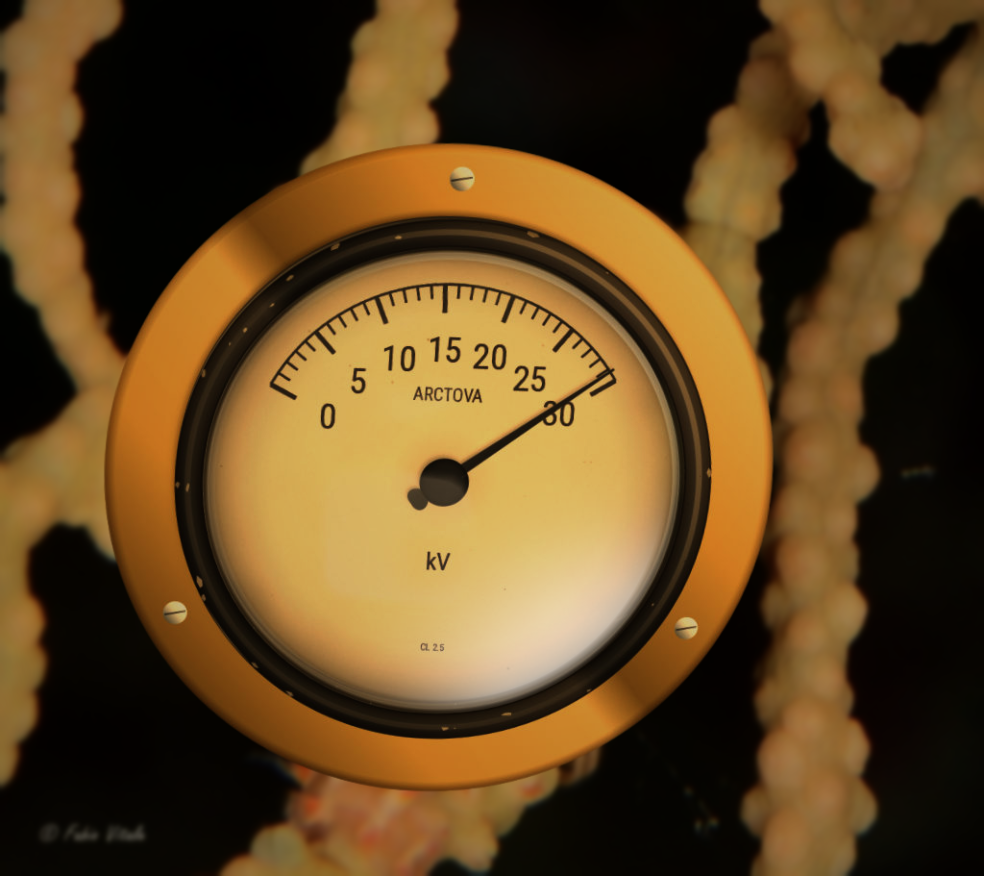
{"value": 29, "unit": "kV"}
